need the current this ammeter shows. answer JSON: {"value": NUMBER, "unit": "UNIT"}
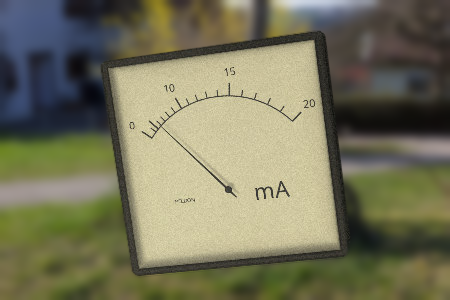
{"value": 6, "unit": "mA"}
